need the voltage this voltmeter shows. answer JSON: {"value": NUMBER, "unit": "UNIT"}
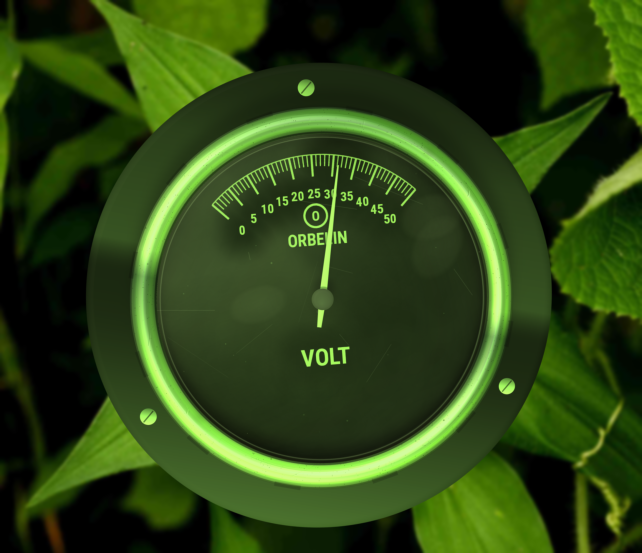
{"value": 31, "unit": "V"}
